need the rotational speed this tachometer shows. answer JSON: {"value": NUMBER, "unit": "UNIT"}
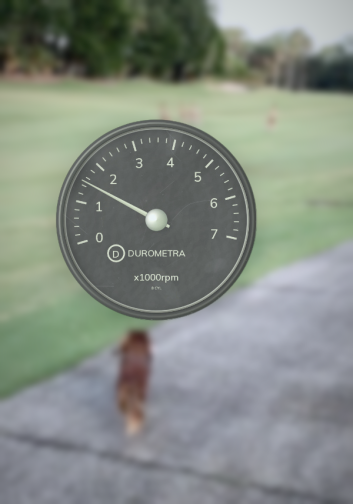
{"value": 1500, "unit": "rpm"}
